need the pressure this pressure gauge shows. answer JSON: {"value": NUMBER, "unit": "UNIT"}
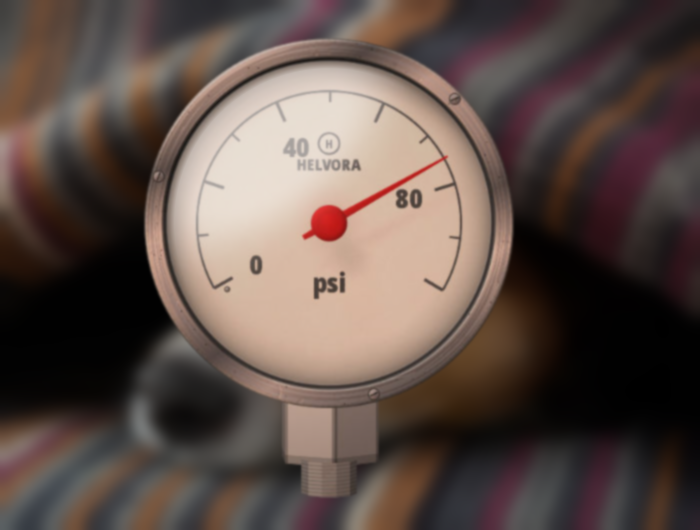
{"value": 75, "unit": "psi"}
